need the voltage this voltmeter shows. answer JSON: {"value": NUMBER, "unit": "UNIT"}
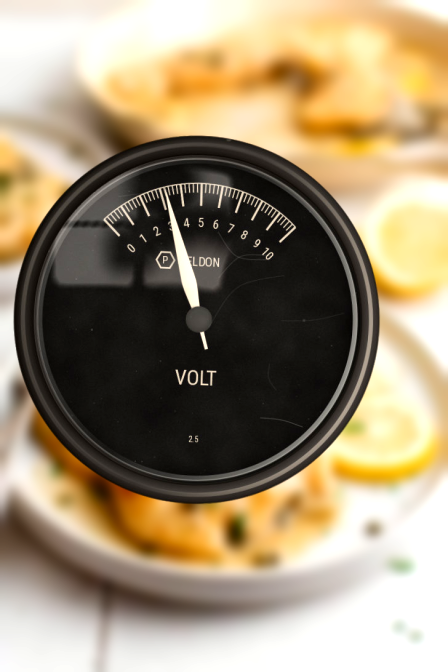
{"value": 3.2, "unit": "V"}
